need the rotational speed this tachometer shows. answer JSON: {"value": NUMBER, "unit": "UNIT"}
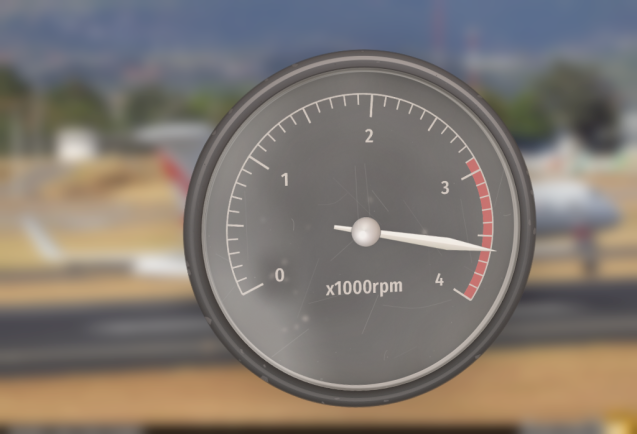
{"value": 3600, "unit": "rpm"}
